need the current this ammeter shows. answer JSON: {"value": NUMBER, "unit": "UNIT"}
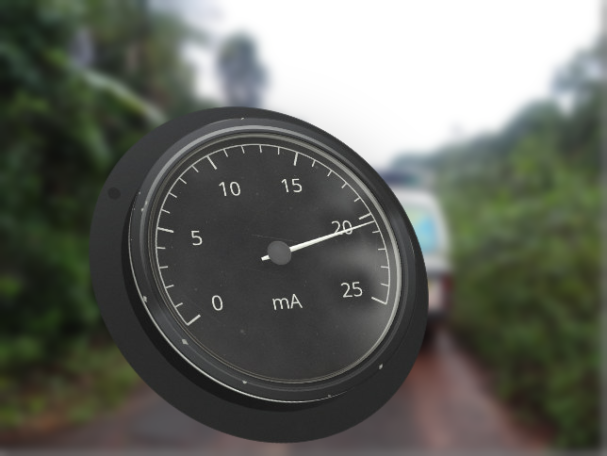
{"value": 20.5, "unit": "mA"}
